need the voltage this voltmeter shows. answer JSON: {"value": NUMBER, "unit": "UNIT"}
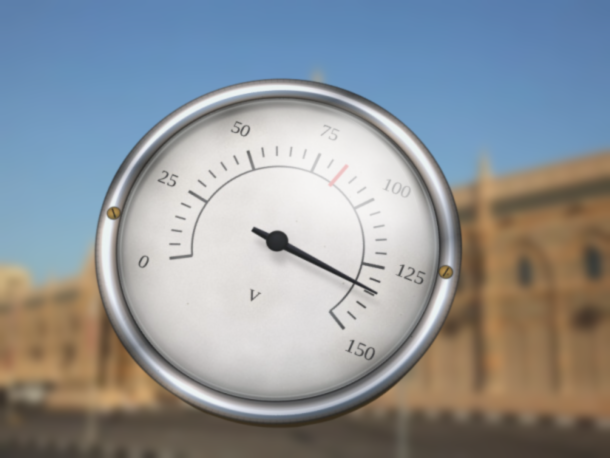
{"value": 135, "unit": "V"}
